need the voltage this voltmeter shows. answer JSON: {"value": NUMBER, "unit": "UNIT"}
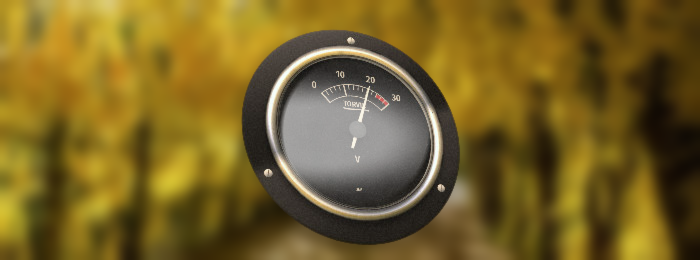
{"value": 20, "unit": "V"}
